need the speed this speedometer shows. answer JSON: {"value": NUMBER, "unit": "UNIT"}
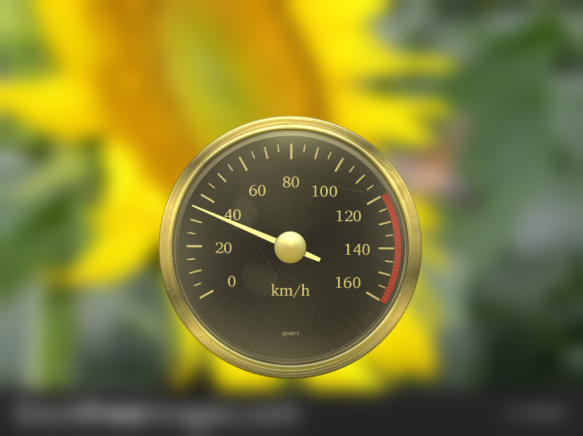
{"value": 35, "unit": "km/h"}
